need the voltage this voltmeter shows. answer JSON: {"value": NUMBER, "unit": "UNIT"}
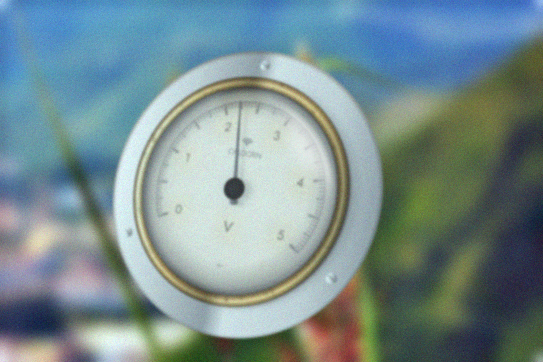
{"value": 2.25, "unit": "V"}
